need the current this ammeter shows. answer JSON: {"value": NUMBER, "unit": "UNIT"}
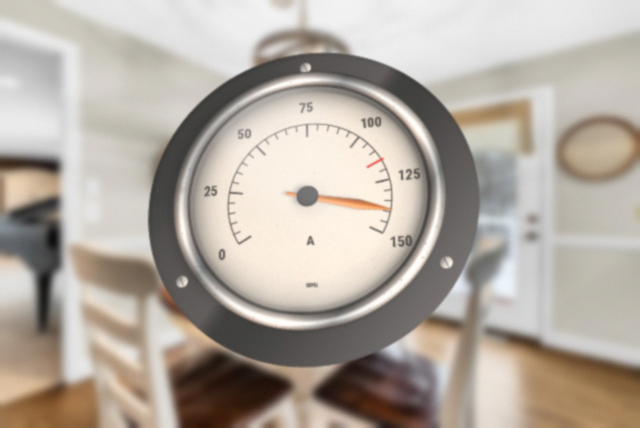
{"value": 140, "unit": "A"}
